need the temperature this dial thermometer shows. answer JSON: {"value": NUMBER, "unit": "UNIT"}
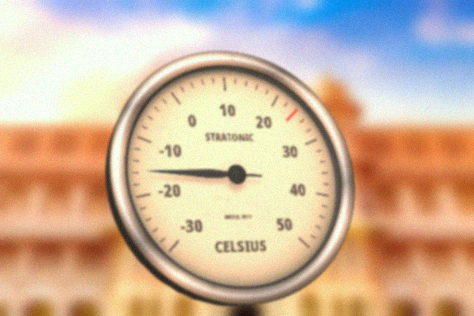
{"value": -16, "unit": "°C"}
